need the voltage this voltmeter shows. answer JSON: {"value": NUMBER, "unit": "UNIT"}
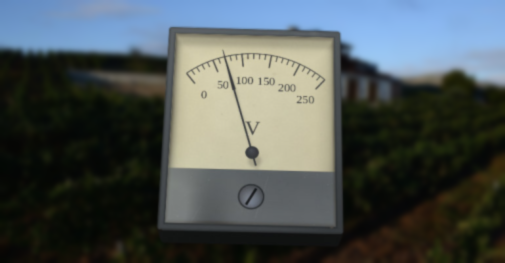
{"value": 70, "unit": "V"}
